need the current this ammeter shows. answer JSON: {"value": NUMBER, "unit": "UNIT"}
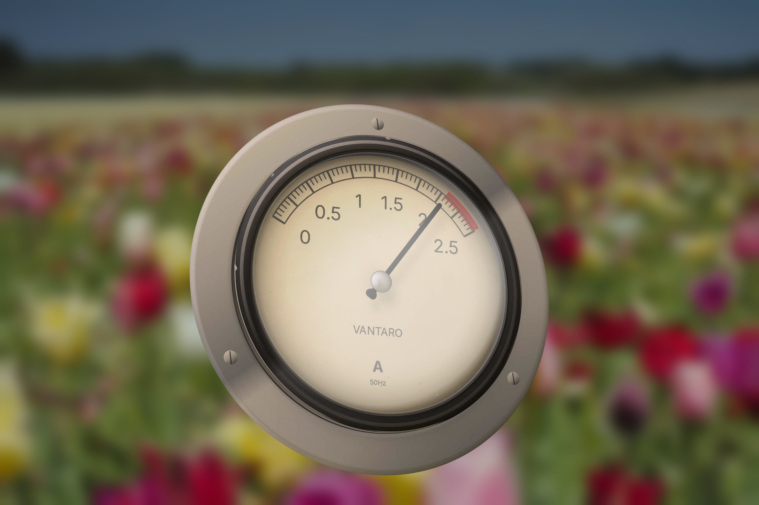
{"value": 2.05, "unit": "A"}
